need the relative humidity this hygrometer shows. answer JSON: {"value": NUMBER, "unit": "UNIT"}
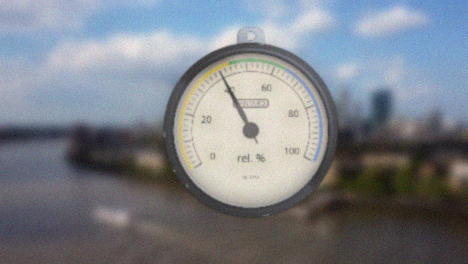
{"value": 40, "unit": "%"}
